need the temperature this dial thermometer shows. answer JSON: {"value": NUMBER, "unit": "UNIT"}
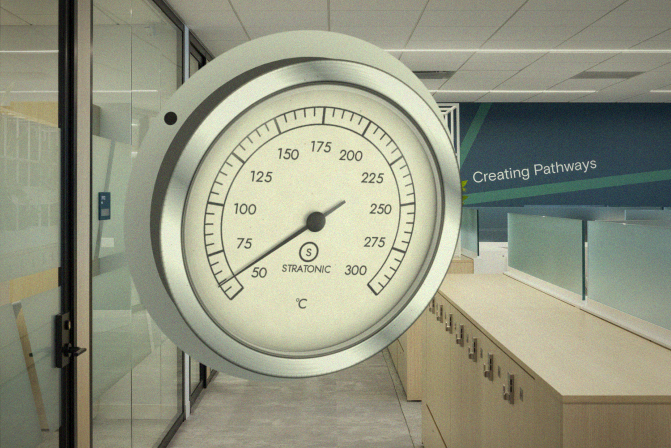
{"value": 60, "unit": "°C"}
